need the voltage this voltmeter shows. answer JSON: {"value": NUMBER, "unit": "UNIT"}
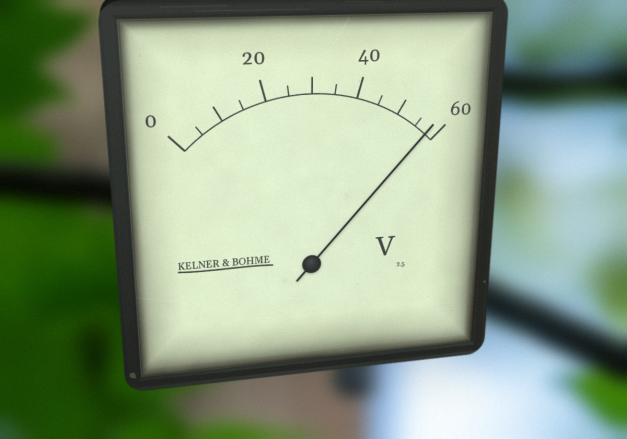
{"value": 57.5, "unit": "V"}
